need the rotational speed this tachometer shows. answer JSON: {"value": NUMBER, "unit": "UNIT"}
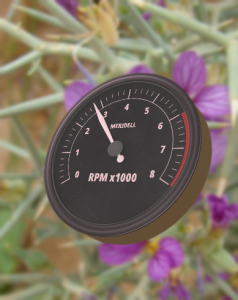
{"value": 2800, "unit": "rpm"}
